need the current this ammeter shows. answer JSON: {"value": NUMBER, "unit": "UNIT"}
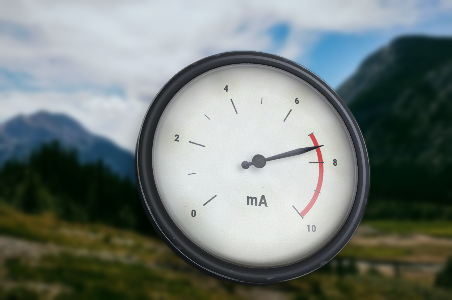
{"value": 7.5, "unit": "mA"}
